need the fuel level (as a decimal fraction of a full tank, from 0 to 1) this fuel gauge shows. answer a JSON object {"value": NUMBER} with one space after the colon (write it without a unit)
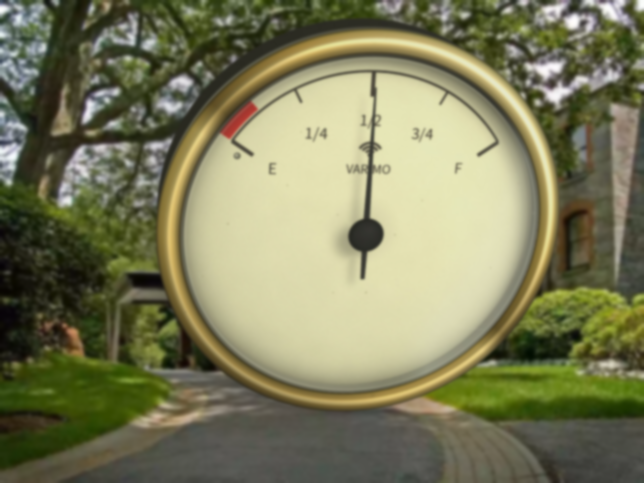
{"value": 0.5}
